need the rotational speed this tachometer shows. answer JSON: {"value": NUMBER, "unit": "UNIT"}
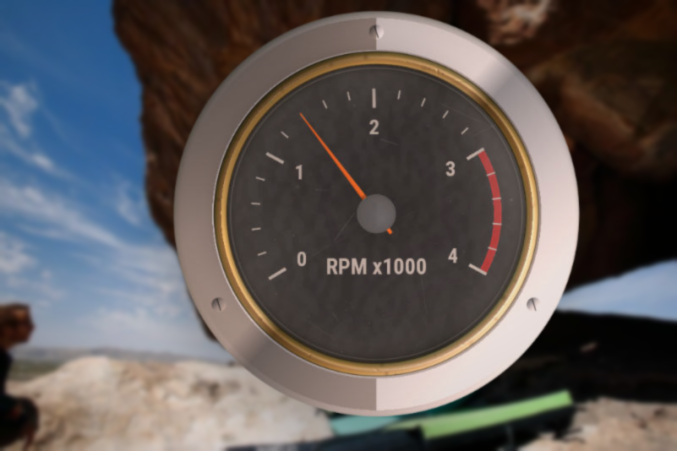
{"value": 1400, "unit": "rpm"}
